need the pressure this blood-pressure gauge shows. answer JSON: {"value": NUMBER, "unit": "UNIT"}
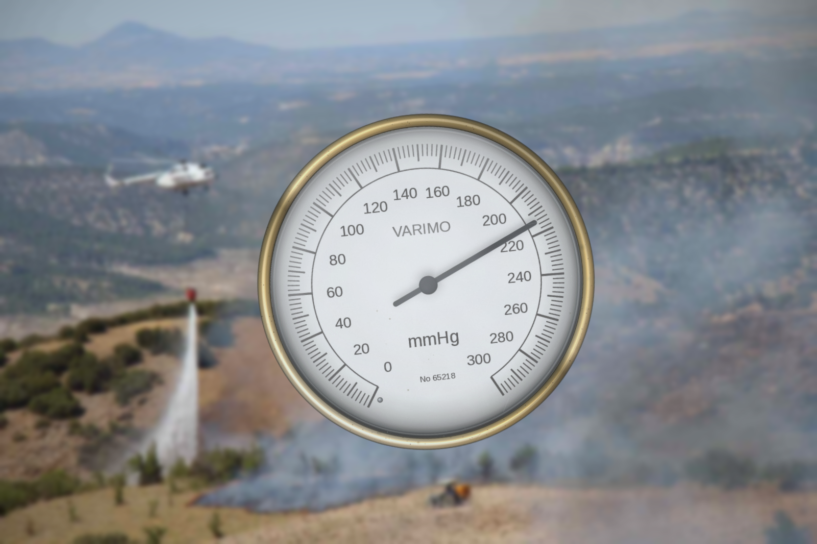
{"value": 214, "unit": "mmHg"}
